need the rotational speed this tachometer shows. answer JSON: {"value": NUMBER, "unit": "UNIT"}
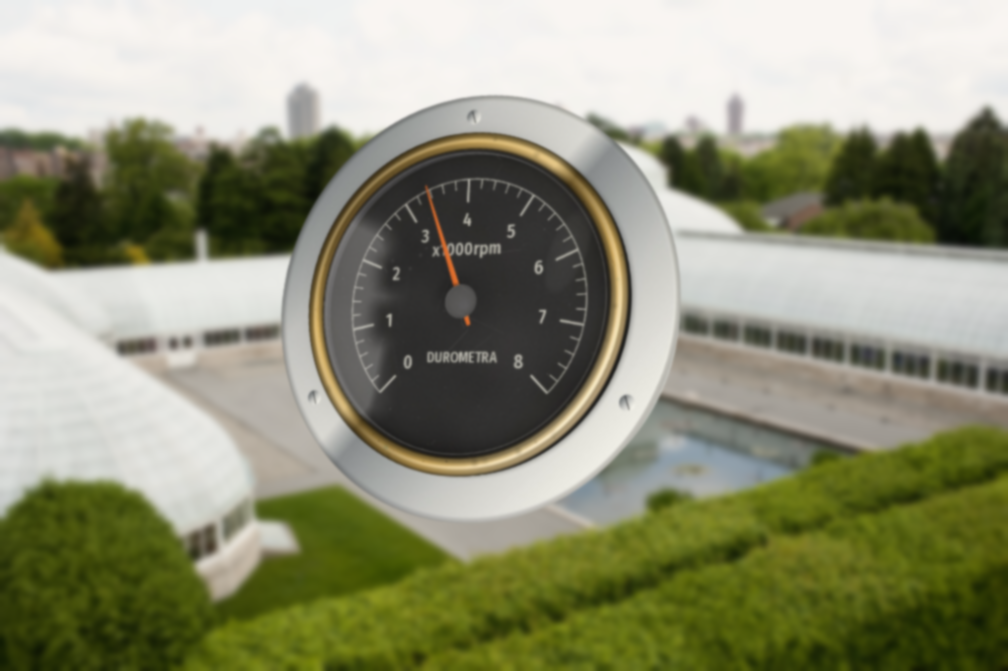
{"value": 3400, "unit": "rpm"}
